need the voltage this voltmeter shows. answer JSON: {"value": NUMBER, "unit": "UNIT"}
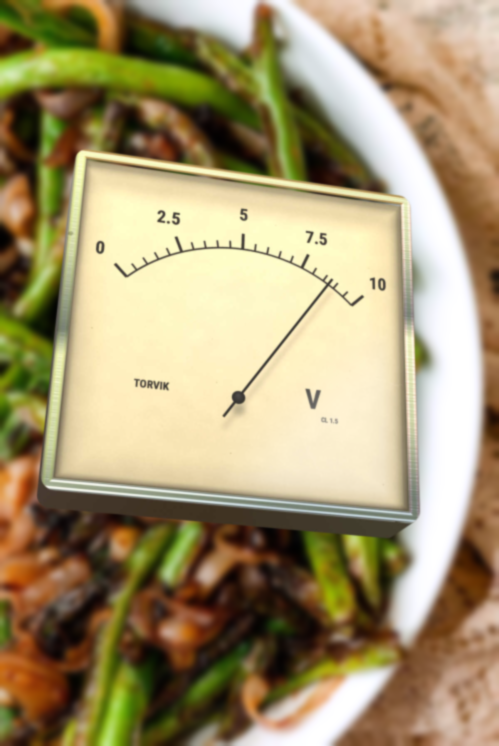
{"value": 8.75, "unit": "V"}
